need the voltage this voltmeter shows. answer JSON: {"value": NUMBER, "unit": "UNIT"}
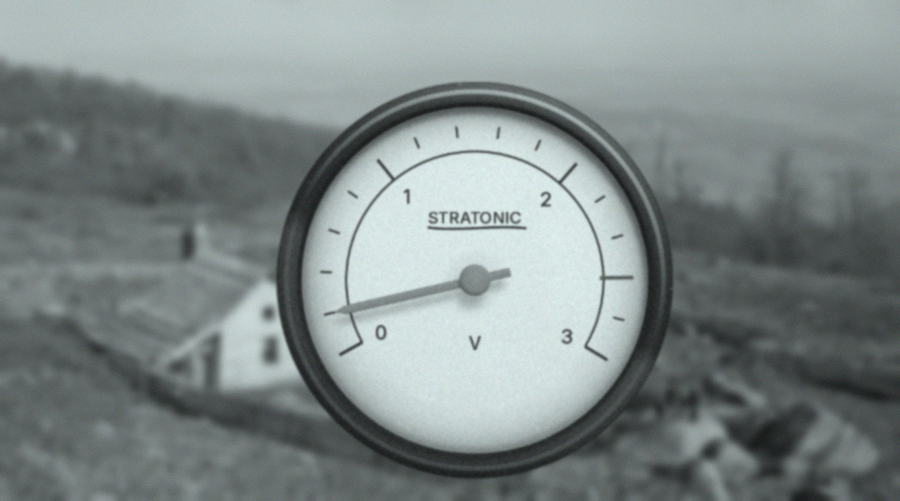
{"value": 0.2, "unit": "V"}
